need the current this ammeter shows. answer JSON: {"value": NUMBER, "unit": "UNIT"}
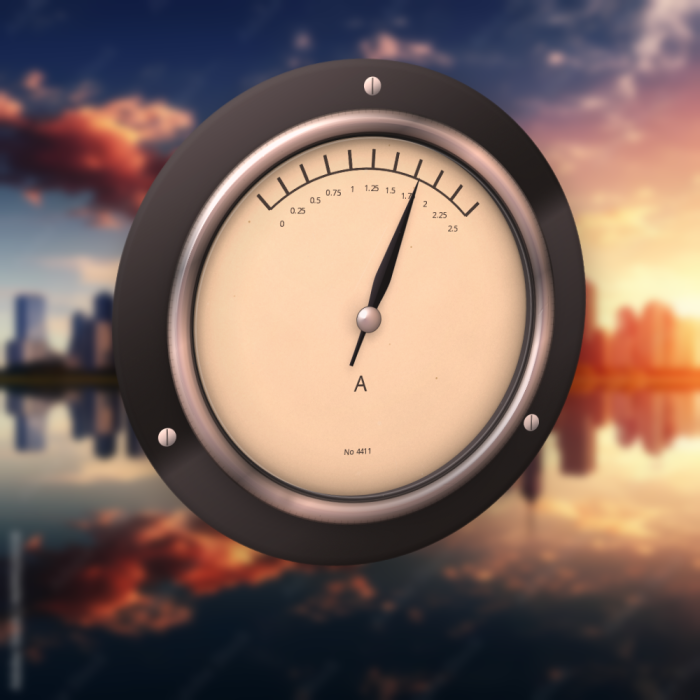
{"value": 1.75, "unit": "A"}
